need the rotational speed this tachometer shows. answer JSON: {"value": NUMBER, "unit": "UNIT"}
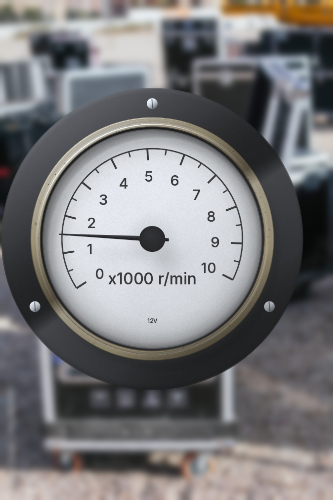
{"value": 1500, "unit": "rpm"}
